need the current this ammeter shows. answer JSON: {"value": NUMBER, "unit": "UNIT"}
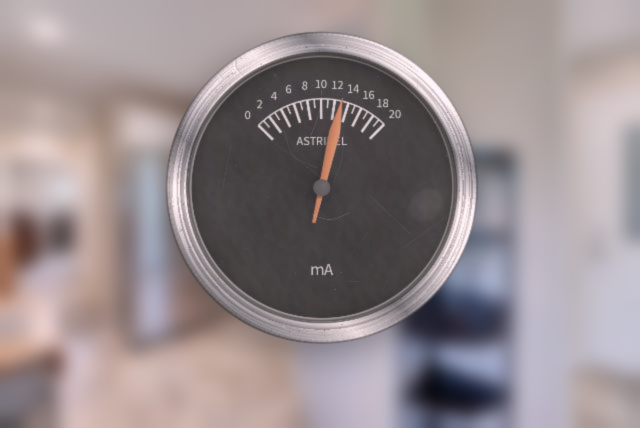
{"value": 13, "unit": "mA"}
